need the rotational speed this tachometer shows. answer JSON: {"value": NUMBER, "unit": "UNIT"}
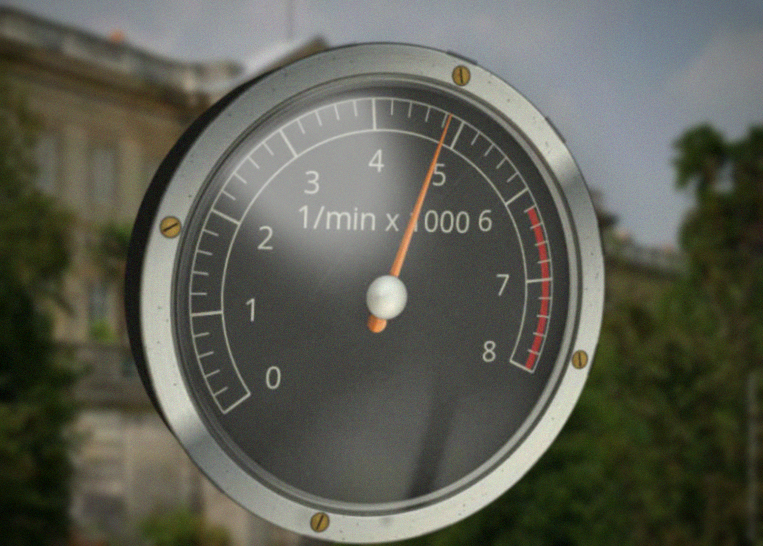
{"value": 4800, "unit": "rpm"}
